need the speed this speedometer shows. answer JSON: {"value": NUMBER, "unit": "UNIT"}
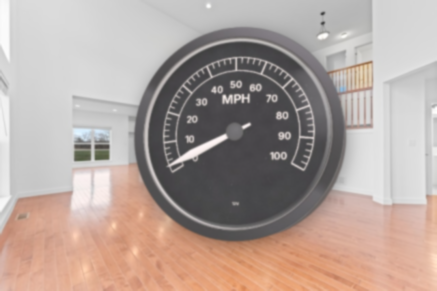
{"value": 2, "unit": "mph"}
